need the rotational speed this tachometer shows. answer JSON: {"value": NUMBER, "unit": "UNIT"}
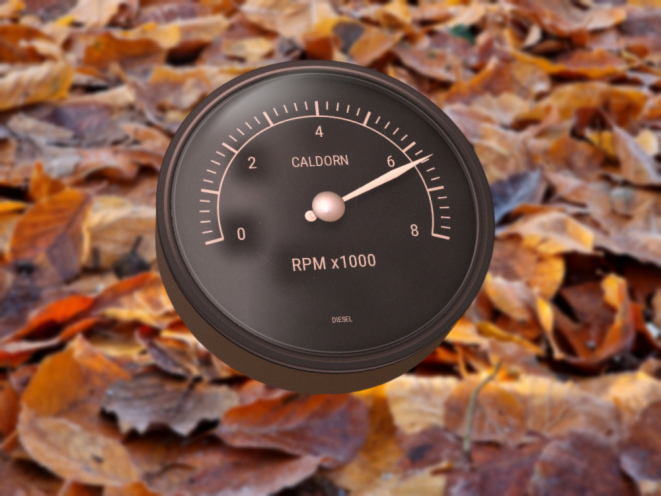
{"value": 6400, "unit": "rpm"}
